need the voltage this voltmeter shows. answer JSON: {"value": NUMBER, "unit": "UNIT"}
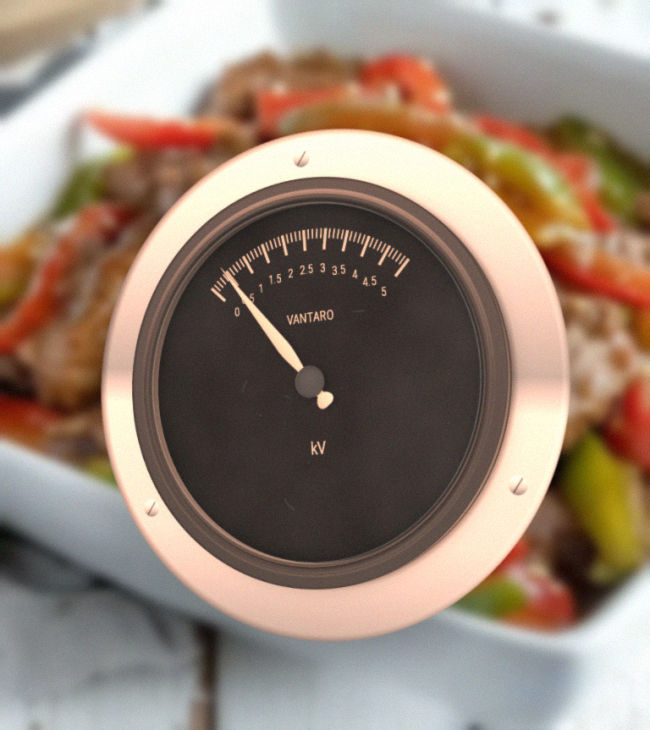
{"value": 0.5, "unit": "kV"}
